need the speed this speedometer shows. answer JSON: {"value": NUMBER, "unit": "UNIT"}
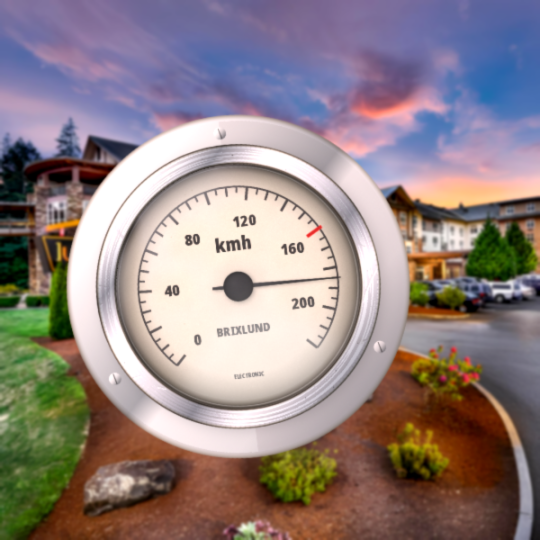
{"value": 185, "unit": "km/h"}
